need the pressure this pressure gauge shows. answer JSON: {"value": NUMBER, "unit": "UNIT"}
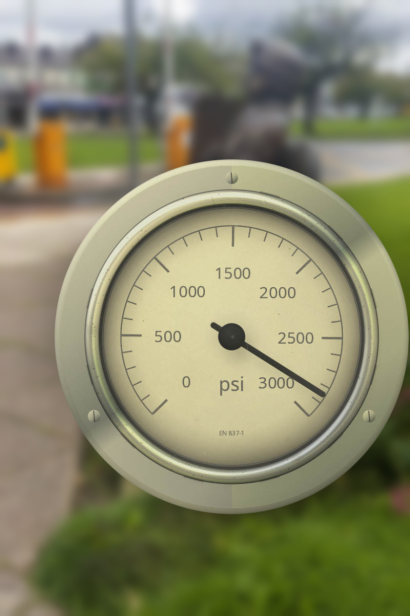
{"value": 2850, "unit": "psi"}
